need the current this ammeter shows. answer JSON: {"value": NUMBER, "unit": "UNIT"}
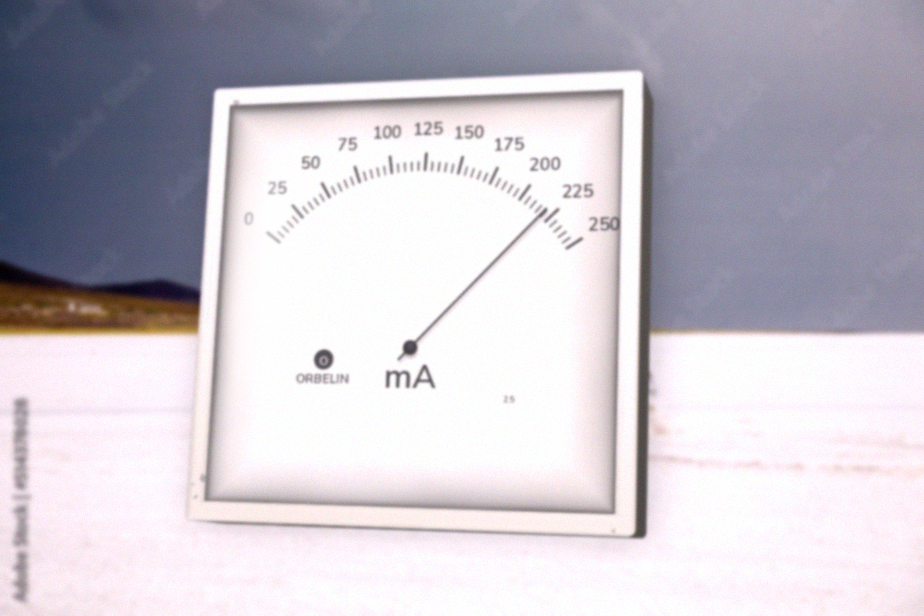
{"value": 220, "unit": "mA"}
